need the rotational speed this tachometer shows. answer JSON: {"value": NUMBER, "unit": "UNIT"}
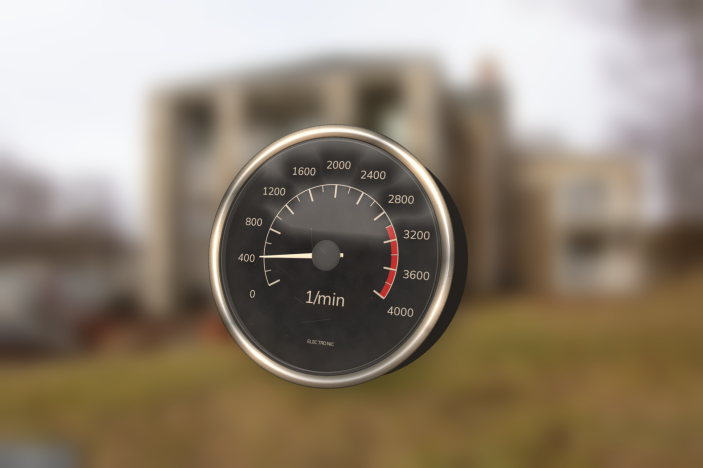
{"value": 400, "unit": "rpm"}
